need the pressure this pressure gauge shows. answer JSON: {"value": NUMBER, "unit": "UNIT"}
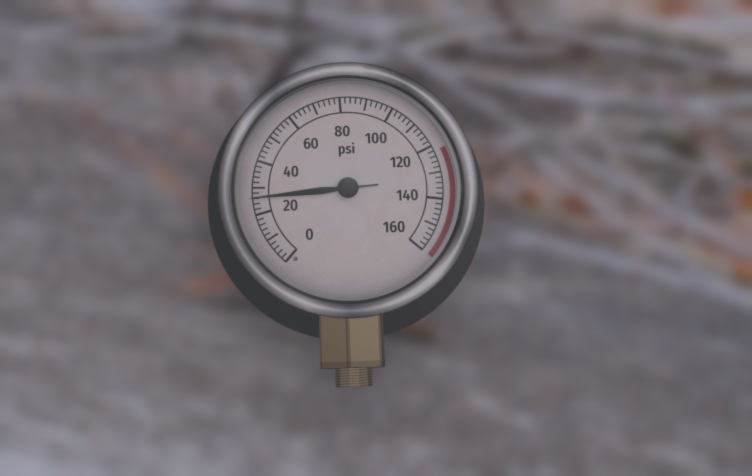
{"value": 26, "unit": "psi"}
